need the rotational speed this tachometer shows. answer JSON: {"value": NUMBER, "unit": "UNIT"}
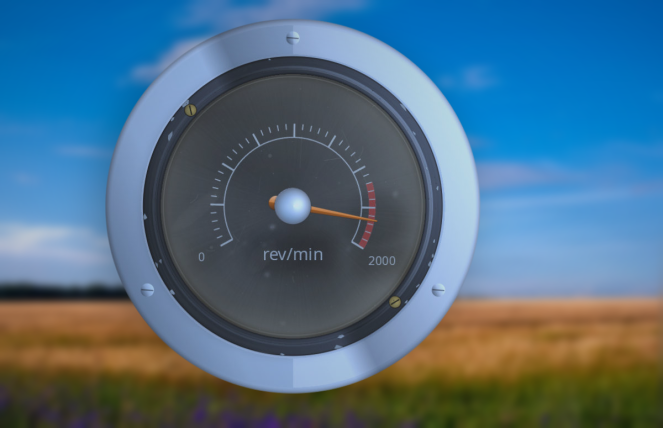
{"value": 1825, "unit": "rpm"}
